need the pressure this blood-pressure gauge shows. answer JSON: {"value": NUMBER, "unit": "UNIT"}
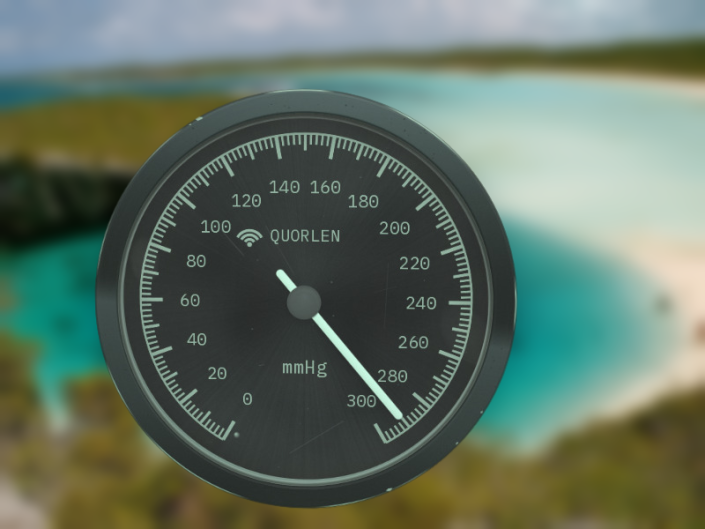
{"value": 290, "unit": "mmHg"}
